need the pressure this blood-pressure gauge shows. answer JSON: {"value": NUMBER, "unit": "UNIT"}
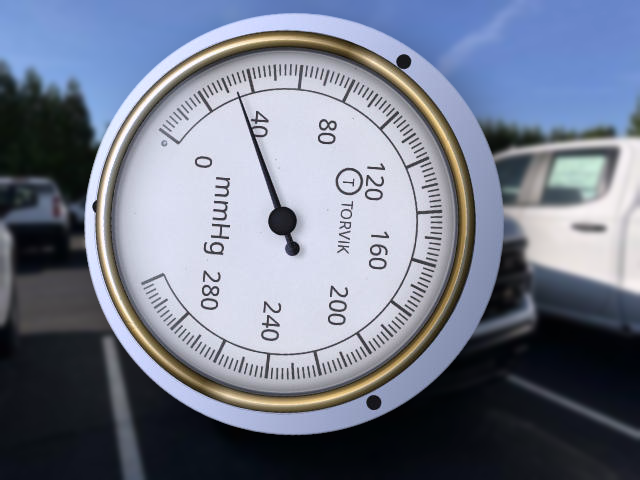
{"value": 34, "unit": "mmHg"}
